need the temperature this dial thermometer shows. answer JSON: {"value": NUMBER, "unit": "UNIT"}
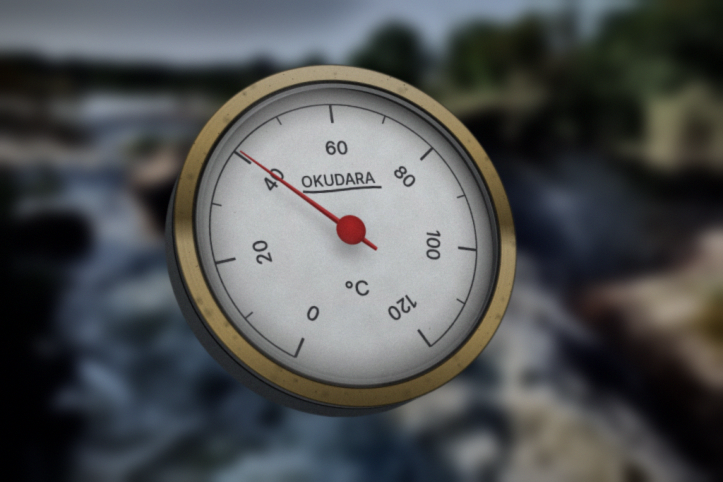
{"value": 40, "unit": "°C"}
